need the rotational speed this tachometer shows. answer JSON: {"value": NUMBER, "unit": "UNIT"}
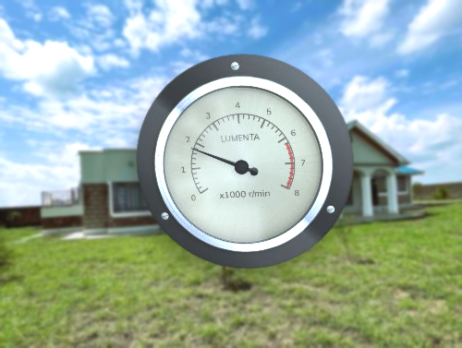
{"value": 1800, "unit": "rpm"}
